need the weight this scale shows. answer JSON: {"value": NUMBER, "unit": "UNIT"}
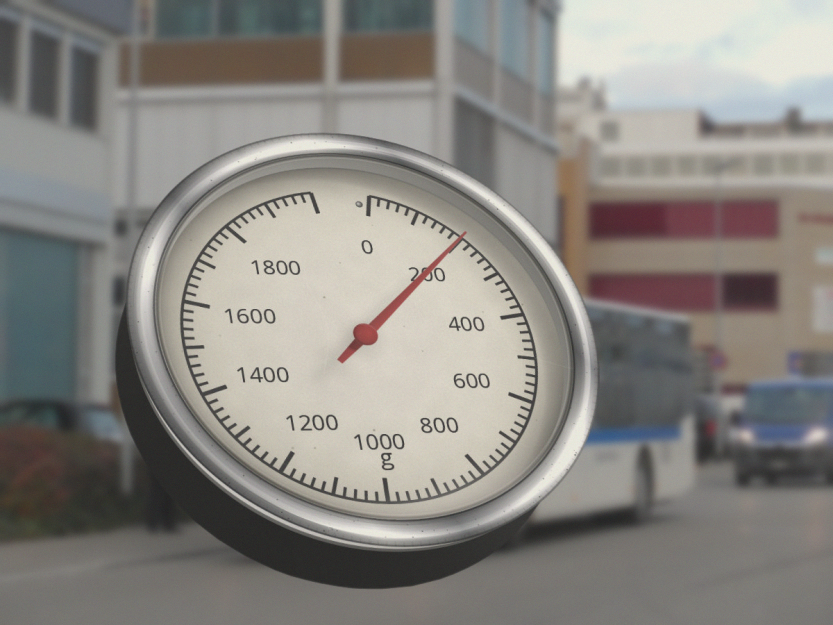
{"value": 200, "unit": "g"}
